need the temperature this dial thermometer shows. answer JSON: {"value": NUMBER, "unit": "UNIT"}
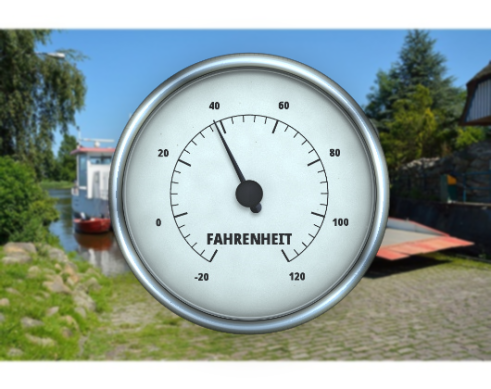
{"value": 38, "unit": "°F"}
